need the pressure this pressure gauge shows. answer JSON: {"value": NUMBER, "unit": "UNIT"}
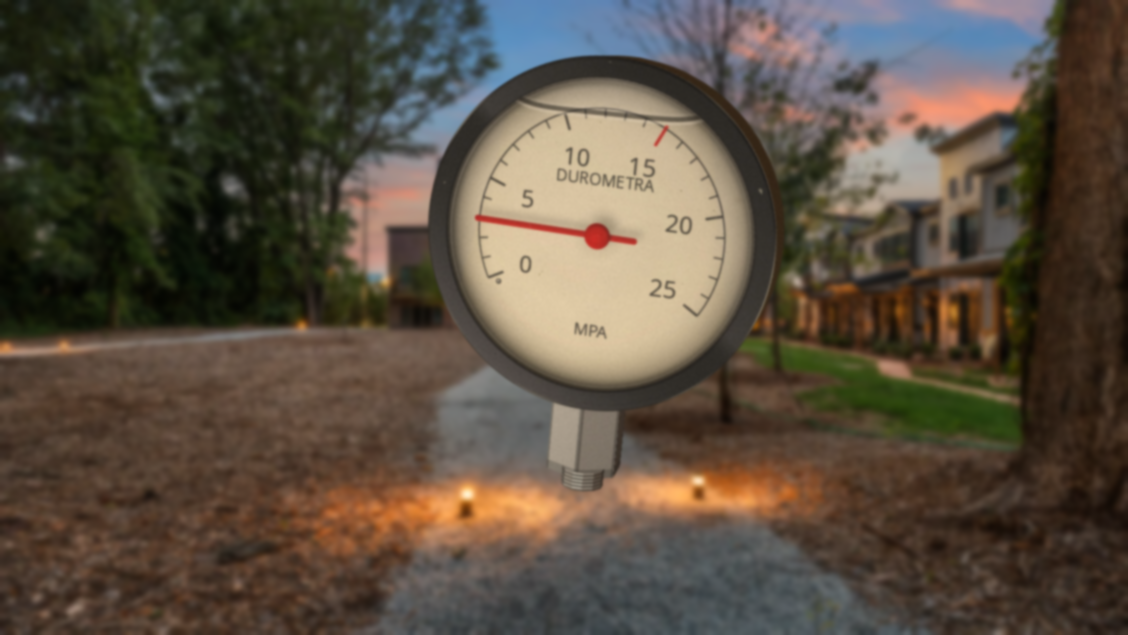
{"value": 3, "unit": "MPa"}
